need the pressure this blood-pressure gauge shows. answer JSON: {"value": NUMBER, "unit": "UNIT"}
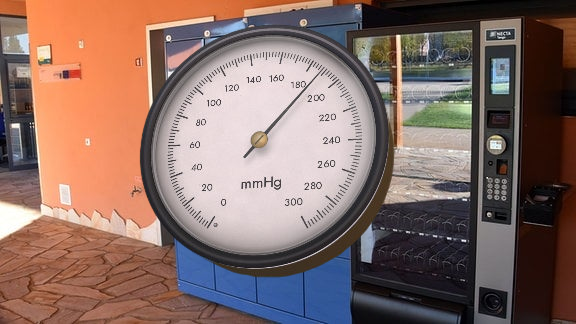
{"value": 190, "unit": "mmHg"}
